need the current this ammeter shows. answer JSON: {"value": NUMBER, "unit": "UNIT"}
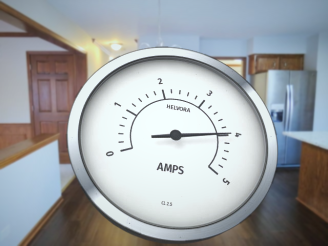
{"value": 4, "unit": "A"}
